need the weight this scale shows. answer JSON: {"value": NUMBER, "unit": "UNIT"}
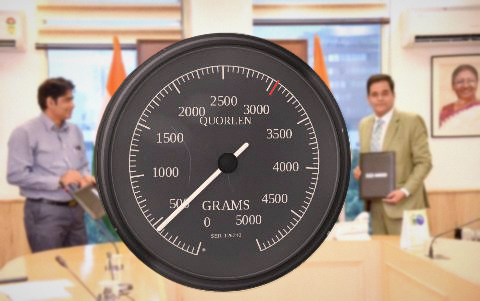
{"value": 450, "unit": "g"}
